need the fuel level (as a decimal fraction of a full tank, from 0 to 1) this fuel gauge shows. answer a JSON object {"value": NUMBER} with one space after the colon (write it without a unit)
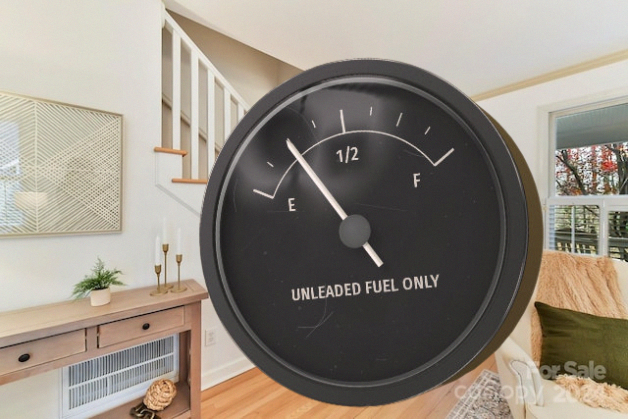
{"value": 0.25}
